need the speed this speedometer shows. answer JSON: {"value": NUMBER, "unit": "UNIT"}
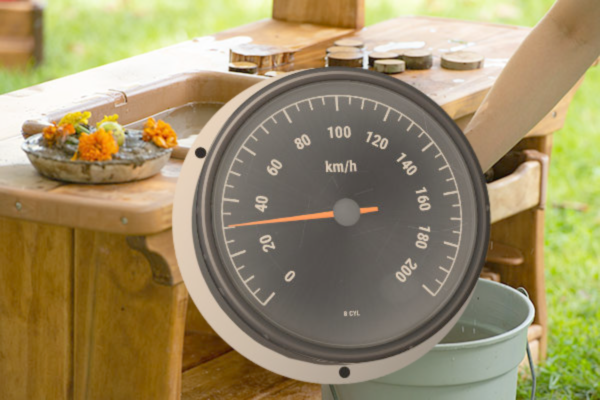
{"value": 30, "unit": "km/h"}
